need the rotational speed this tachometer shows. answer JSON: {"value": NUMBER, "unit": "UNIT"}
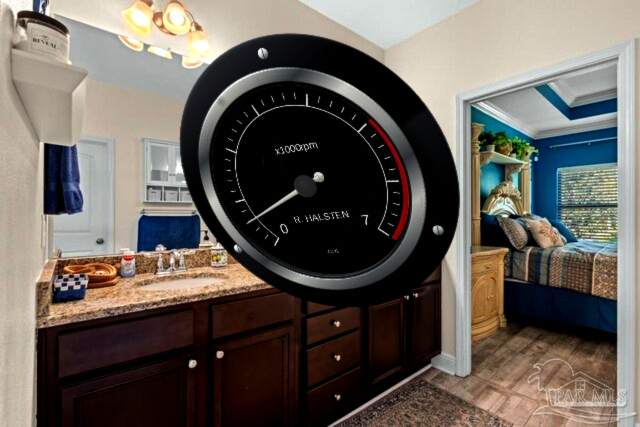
{"value": 600, "unit": "rpm"}
